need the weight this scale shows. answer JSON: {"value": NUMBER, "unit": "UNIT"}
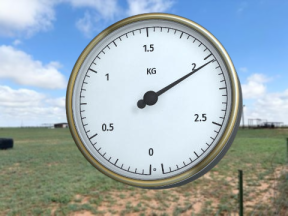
{"value": 2.05, "unit": "kg"}
